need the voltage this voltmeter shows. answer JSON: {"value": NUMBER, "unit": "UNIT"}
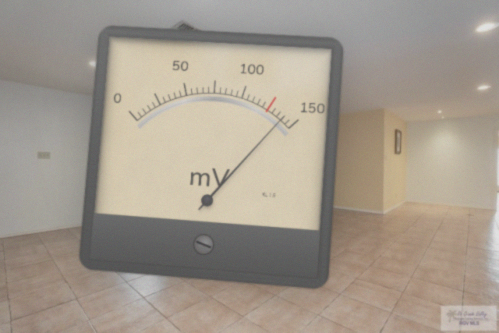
{"value": 140, "unit": "mV"}
